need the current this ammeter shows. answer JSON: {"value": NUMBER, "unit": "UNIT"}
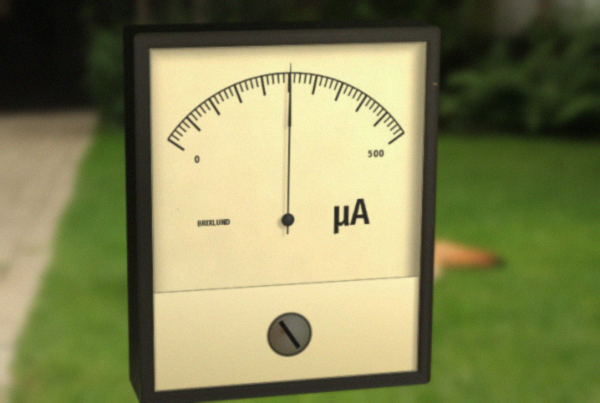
{"value": 250, "unit": "µA"}
